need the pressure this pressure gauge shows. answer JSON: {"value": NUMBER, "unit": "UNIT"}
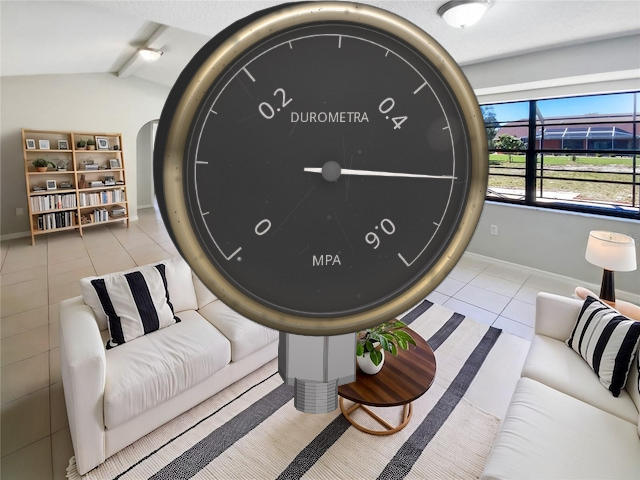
{"value": 0.5, "unit": "MPa"}
